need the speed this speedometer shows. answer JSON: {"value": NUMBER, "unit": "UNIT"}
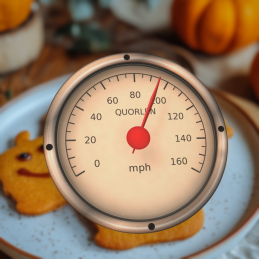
{"value": 95, "unit": "mph"}
